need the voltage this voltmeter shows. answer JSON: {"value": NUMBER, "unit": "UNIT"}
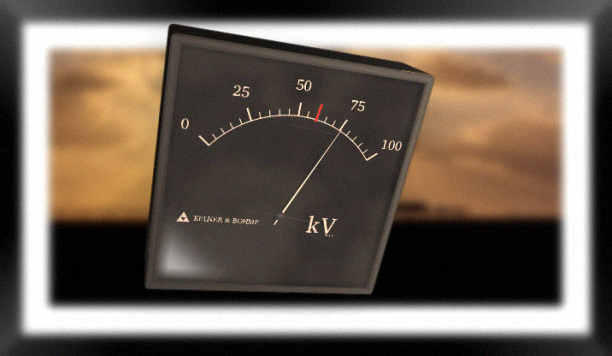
{"value": 75, "unit": "kV"}
